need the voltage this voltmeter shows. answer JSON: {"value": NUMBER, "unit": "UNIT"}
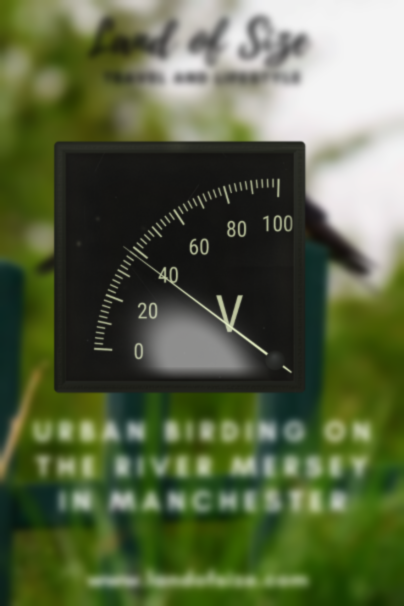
{"value": 38, "unit": "V"}
